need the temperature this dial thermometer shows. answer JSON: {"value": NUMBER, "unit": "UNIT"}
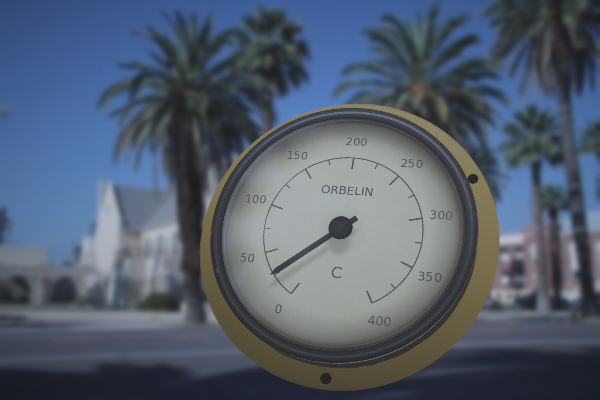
{"value": 25, "unit": "°C"}
